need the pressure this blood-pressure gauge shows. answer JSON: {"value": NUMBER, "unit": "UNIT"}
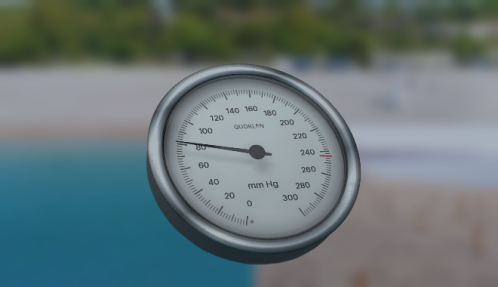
{"value": 80, "unit": "mmHg"}
